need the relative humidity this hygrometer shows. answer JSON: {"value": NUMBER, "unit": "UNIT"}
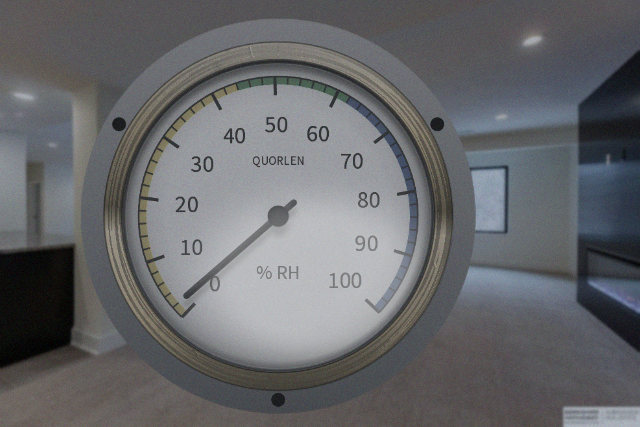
{"value": 2, "unit": "%"}
